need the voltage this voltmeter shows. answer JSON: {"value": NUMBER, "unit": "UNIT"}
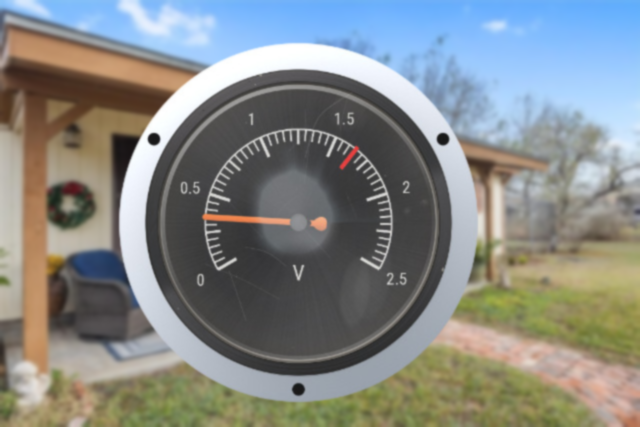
{"value": 0.35, "unit": "V"}
